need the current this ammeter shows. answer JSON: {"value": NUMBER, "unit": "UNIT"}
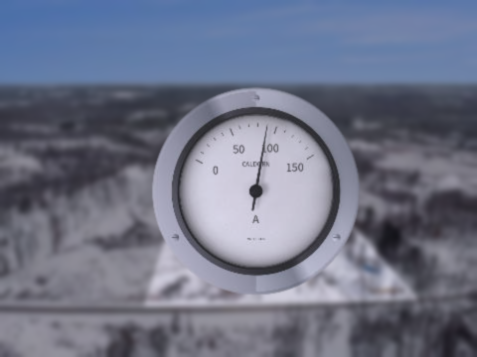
{"value": 90, "unit": "A"}
